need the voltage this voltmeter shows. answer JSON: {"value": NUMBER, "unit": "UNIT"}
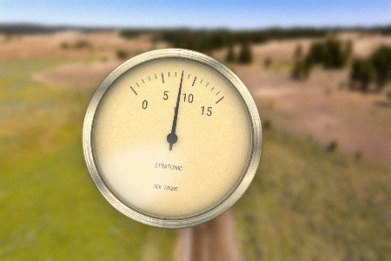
{"value": 8, "unit": "V"}
